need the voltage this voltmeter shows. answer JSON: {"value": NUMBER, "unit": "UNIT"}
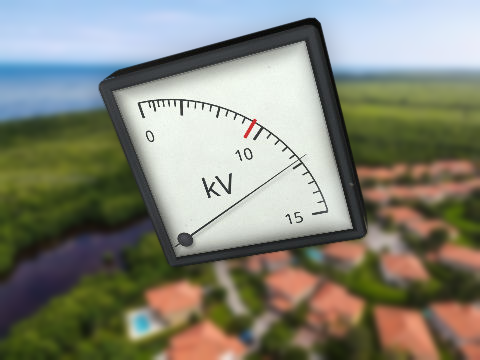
{"value": 12.25, "unit": "kV"}
